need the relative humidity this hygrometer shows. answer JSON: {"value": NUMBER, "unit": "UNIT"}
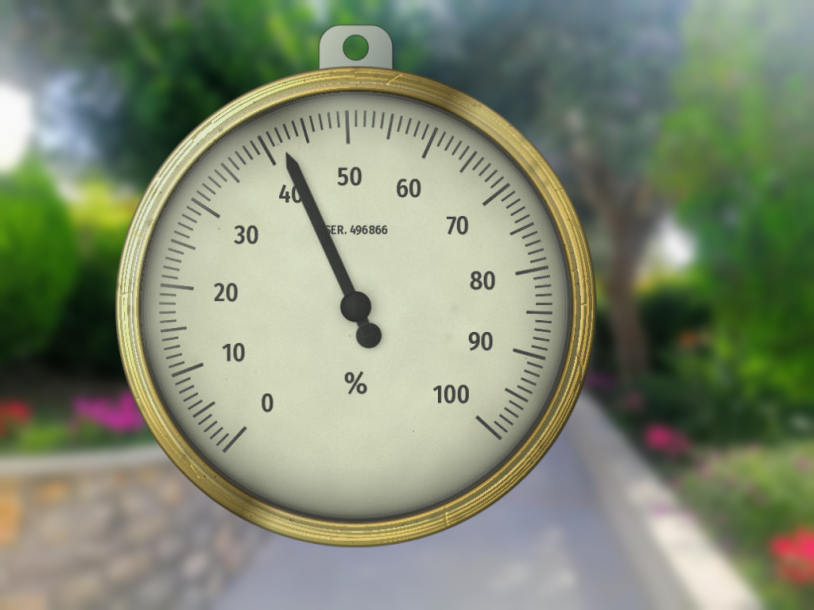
{"value": 42, "unit": "%"}
